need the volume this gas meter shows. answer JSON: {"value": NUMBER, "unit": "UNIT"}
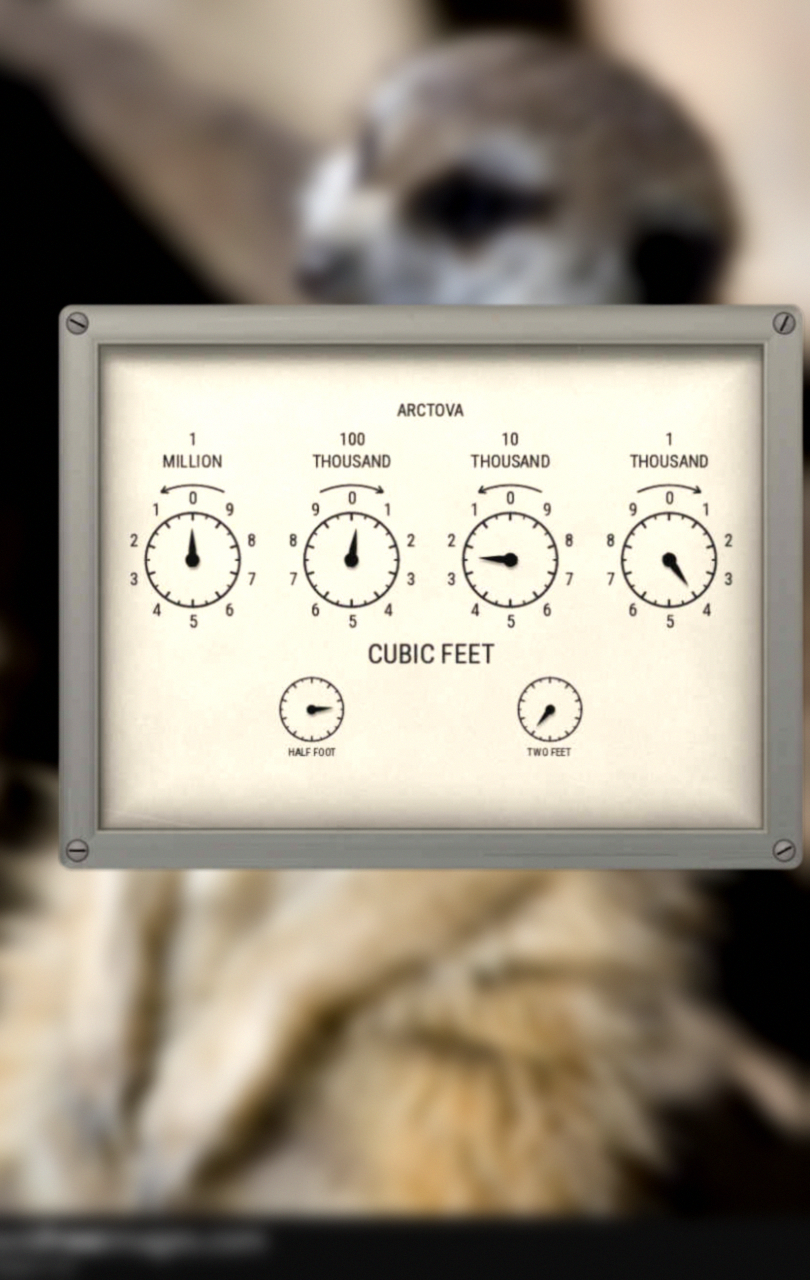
{"value": 2400, "unit": "ft³"}
